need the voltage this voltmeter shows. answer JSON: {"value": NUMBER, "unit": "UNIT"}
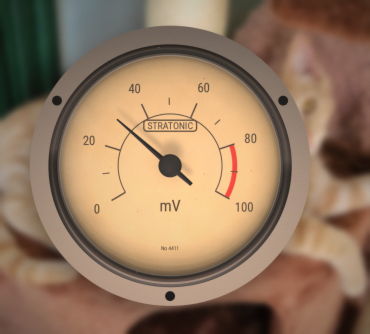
{"value": 30, "unit": "mV"}
